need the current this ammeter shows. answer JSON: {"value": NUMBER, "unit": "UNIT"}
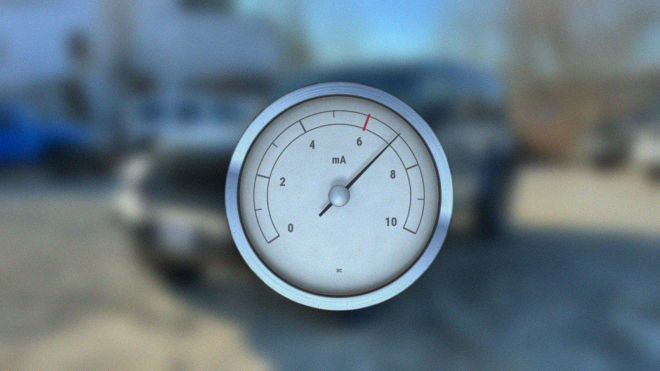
{"value": 7, "unit": "mA"}
